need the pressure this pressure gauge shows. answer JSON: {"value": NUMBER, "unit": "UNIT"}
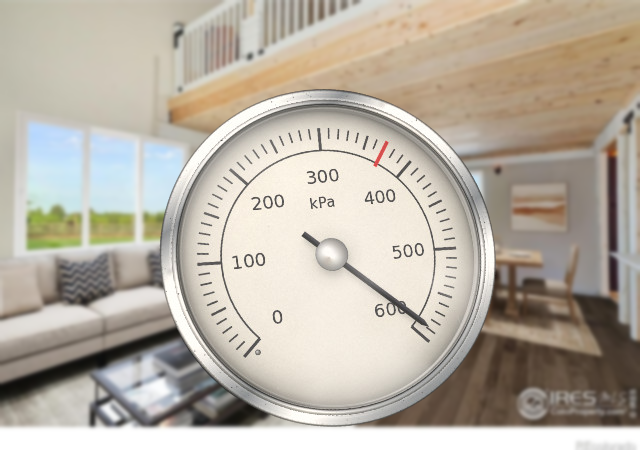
{"value": 590, "unit": "kPa"}
